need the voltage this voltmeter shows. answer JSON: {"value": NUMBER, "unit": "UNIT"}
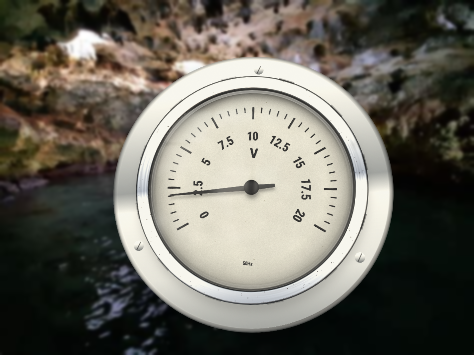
{"value": 2, "unit": "V"}
